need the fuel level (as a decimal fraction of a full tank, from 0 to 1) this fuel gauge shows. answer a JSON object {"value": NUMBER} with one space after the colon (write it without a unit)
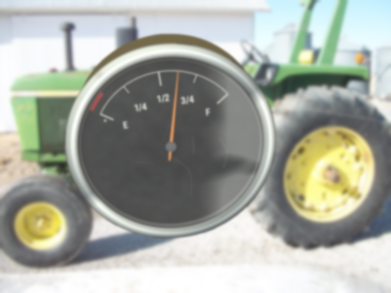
{"value": 0.625}
